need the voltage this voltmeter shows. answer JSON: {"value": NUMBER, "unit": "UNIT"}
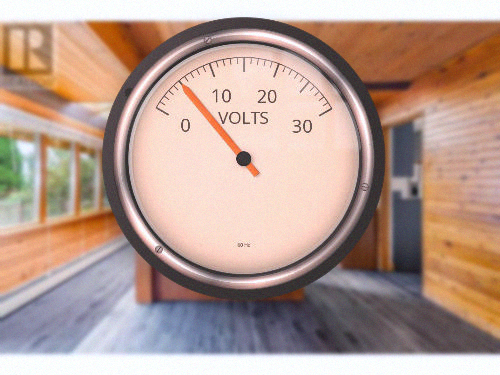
{"value": 5, "unit": "V"}
